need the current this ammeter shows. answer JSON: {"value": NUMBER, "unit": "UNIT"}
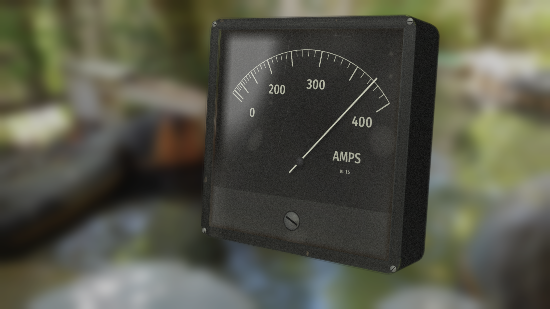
{"value": 375, "unit": "A"}
